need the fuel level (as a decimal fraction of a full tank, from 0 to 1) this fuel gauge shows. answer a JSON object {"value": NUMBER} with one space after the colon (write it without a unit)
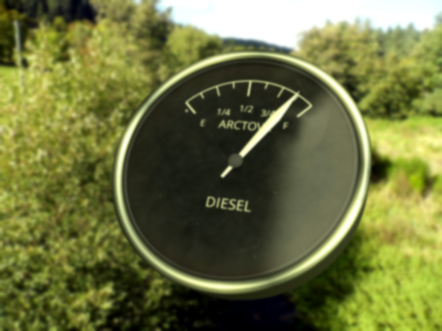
{"value": 0.875}
